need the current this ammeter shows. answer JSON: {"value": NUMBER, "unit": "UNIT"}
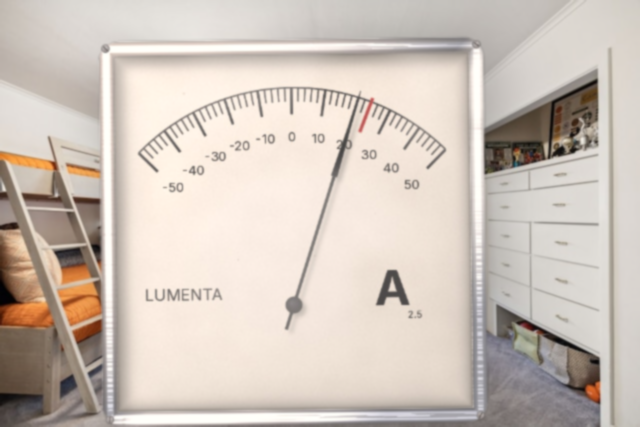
{"value": 20, "unit": "A"}
